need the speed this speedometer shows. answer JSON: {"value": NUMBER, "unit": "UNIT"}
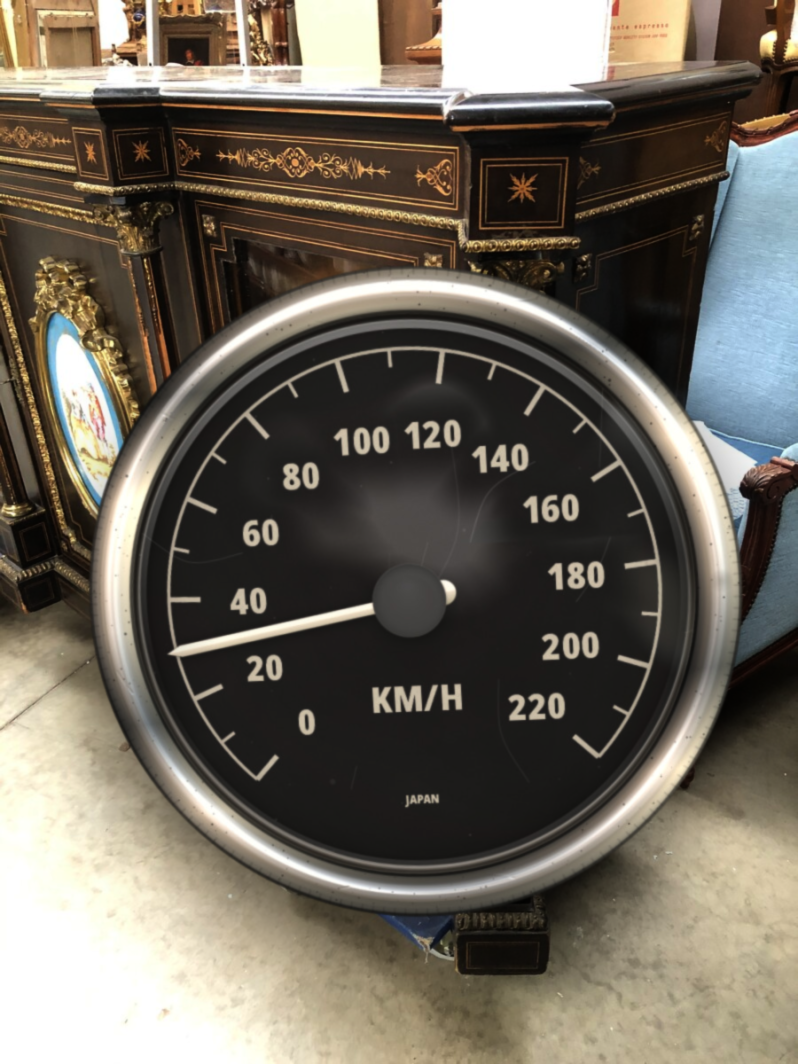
{"value": 30, "unit": "km/h"}
